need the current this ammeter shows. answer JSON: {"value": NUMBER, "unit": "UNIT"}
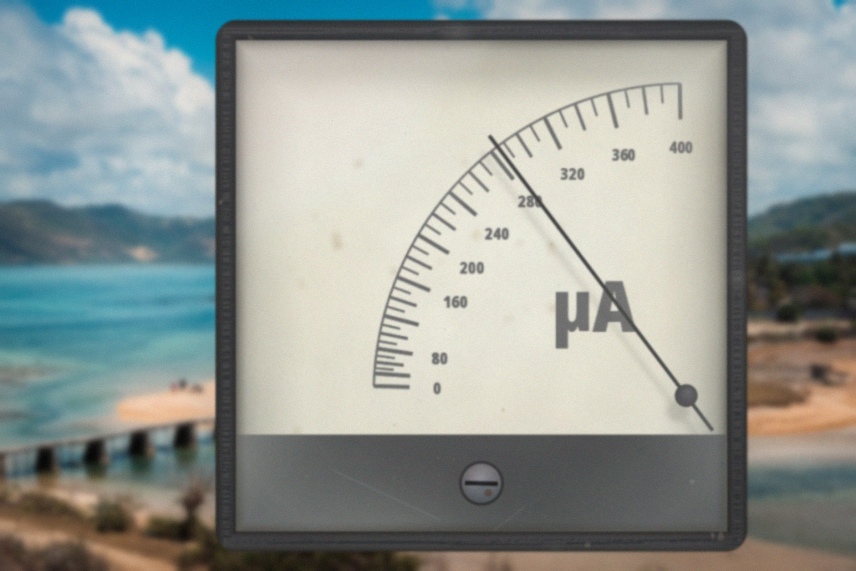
{"value": 285, "unit": "µA"}
